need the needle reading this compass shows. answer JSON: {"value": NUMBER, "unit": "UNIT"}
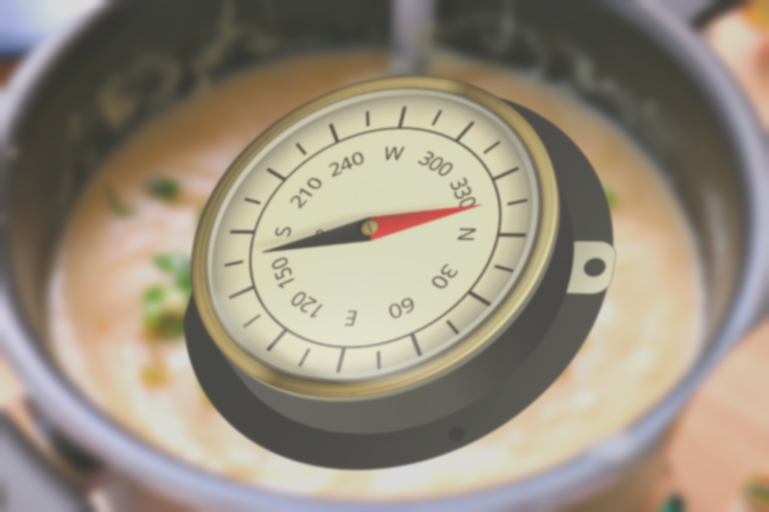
{"value": 345, "unit": "°"}
